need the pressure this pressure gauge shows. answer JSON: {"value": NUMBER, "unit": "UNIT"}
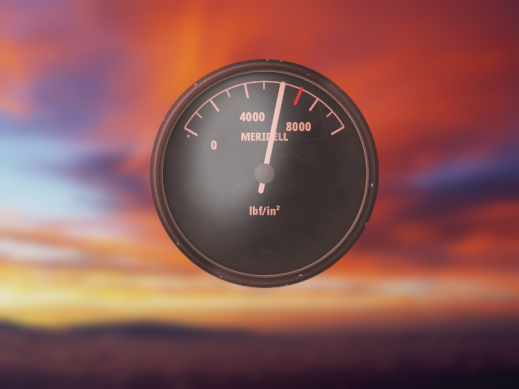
{"value": 6000, "unit": "psi"}
